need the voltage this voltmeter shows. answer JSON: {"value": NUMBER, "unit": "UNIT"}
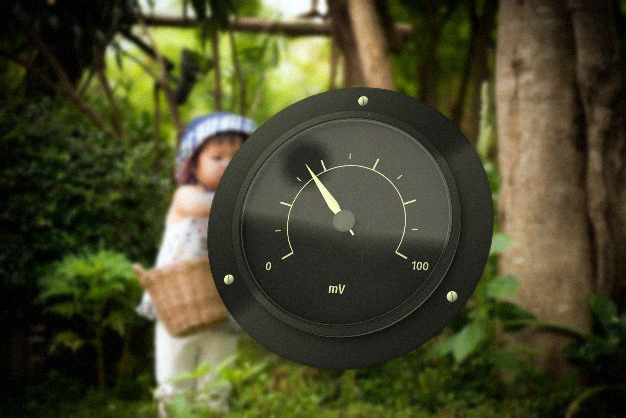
{"value": 35, "unit": "mV"}
